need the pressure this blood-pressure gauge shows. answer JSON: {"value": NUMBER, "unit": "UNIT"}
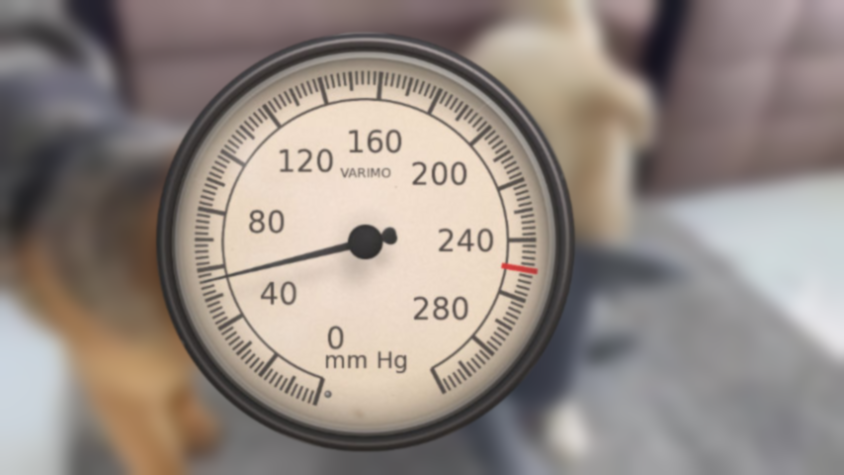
{"value": 56, "unit": "mmHg"}
